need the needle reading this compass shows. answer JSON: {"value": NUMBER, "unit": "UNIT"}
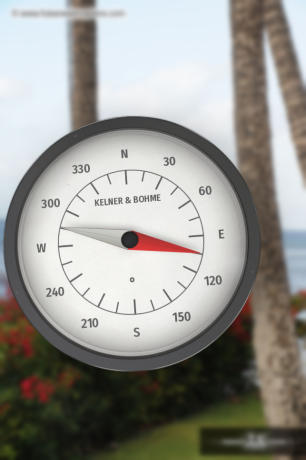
{"value": 105, "unit": "°"}
